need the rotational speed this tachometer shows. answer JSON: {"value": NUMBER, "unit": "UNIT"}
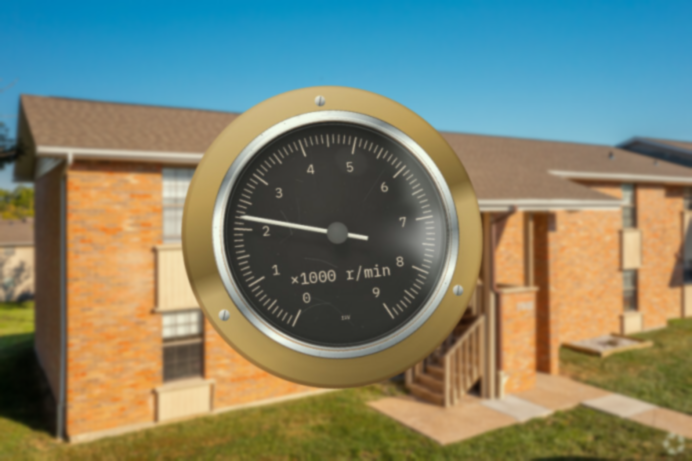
{"value": 2200, "unit": "rpm"}
